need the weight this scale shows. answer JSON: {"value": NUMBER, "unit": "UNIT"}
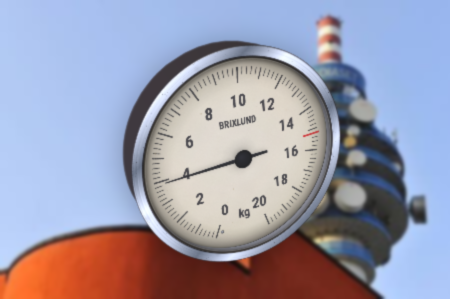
{"value": 4, "unit": "kg"}
